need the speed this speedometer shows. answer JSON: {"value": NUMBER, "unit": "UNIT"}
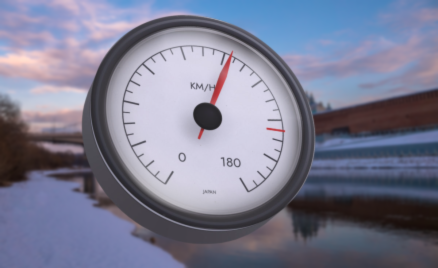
{"value": 102.5, "unit": "km/h"}
